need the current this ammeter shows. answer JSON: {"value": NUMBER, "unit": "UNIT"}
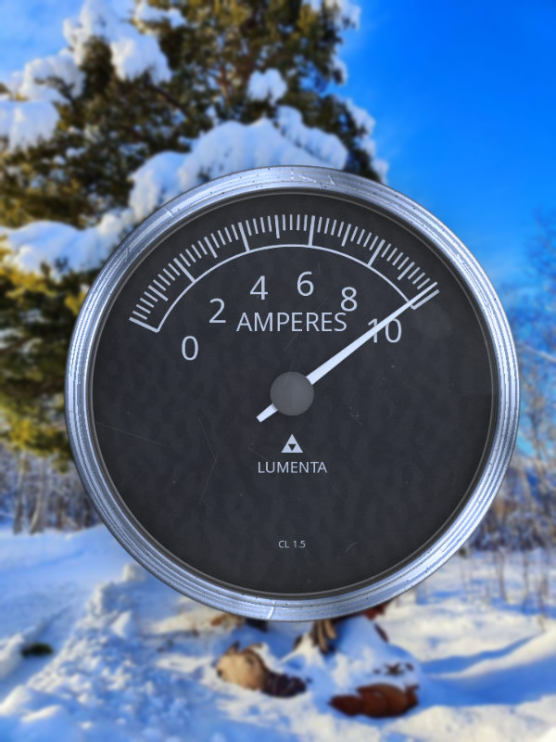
{"value": 9.8, "unit": "A"}
